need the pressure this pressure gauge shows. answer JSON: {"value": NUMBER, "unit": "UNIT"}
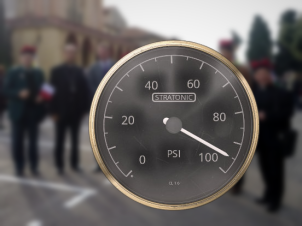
{"value": 95, "unit": "psi"}
